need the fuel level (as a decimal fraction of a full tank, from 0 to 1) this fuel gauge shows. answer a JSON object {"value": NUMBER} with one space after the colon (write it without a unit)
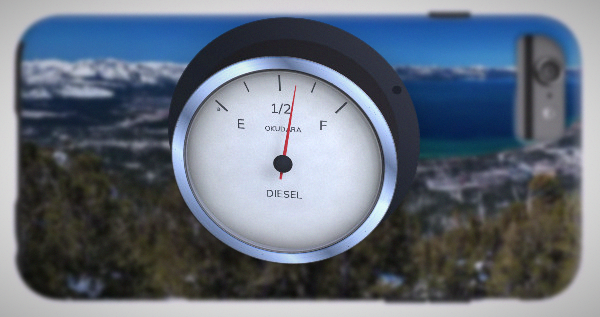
{"value": 0.625}
